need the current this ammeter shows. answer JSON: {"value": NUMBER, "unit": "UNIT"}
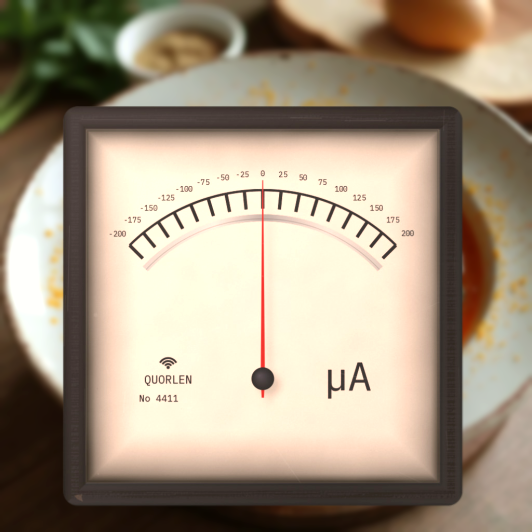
{"value": 0, "unit": "µA"}
